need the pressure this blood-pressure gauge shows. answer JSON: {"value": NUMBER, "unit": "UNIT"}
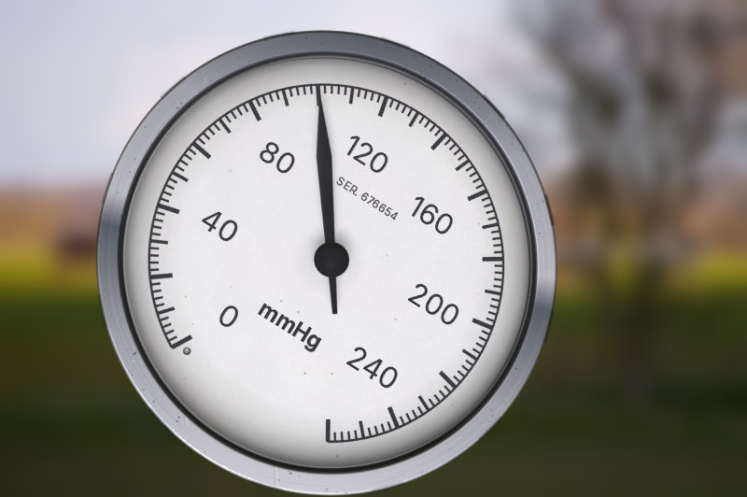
{"value": 100, "unit": "mmHg"}
